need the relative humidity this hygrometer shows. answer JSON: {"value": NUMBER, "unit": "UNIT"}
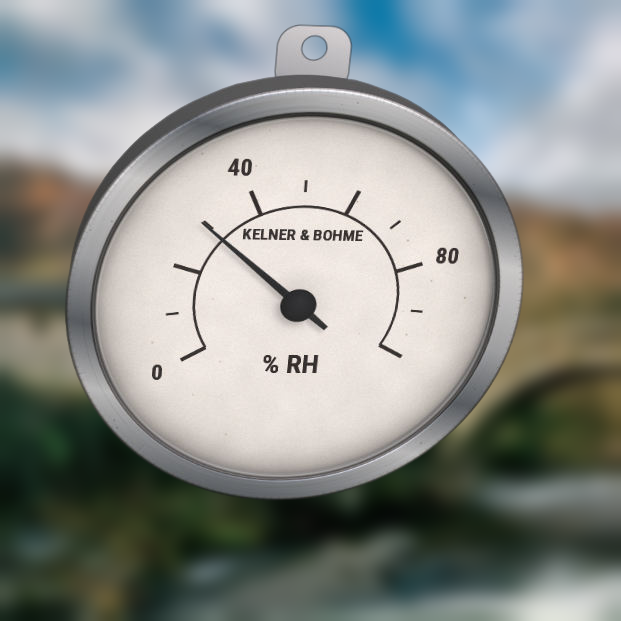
{"value": 30, "unit": "%"}
